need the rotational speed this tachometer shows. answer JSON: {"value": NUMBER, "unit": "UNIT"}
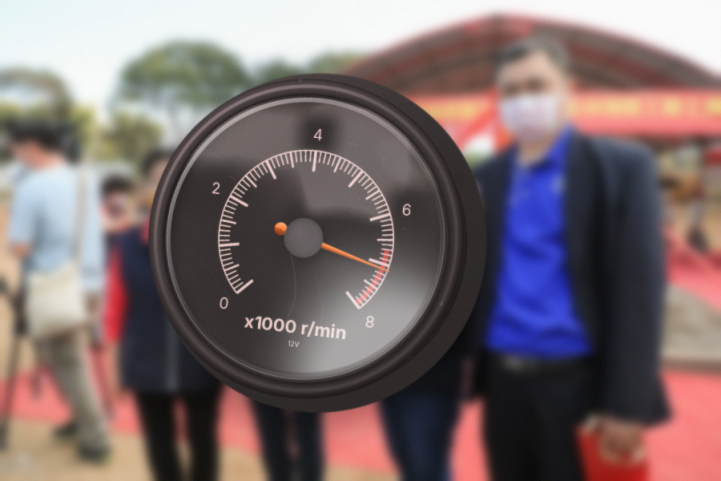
{"value": 7100, "unit": "rpm"}
